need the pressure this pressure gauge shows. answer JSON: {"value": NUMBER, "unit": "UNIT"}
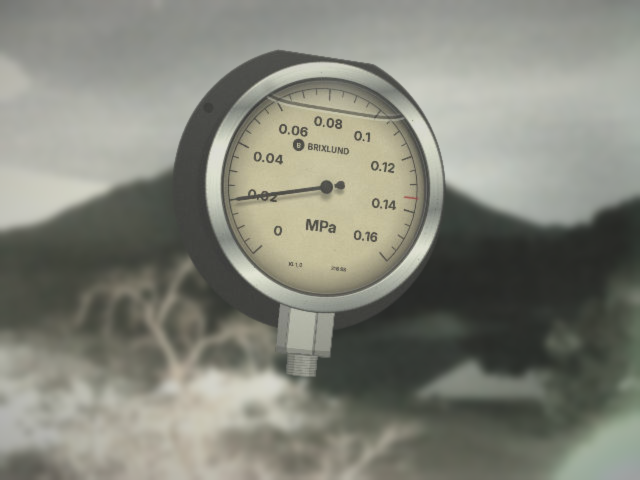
{"value": 0.02, "unit": "MPa"}
